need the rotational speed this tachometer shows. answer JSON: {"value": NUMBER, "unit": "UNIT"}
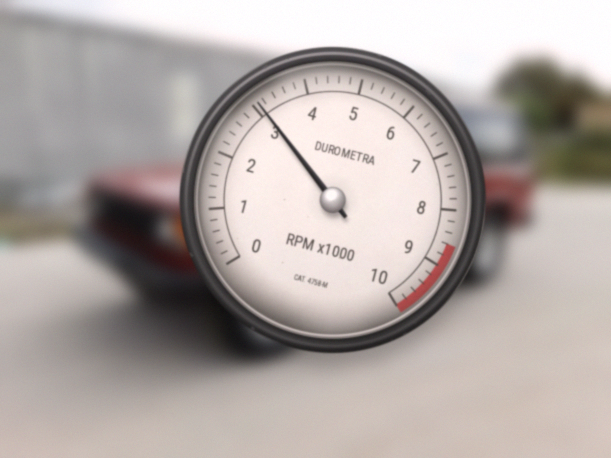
{"value": 3100, "unit": "rpm"}
